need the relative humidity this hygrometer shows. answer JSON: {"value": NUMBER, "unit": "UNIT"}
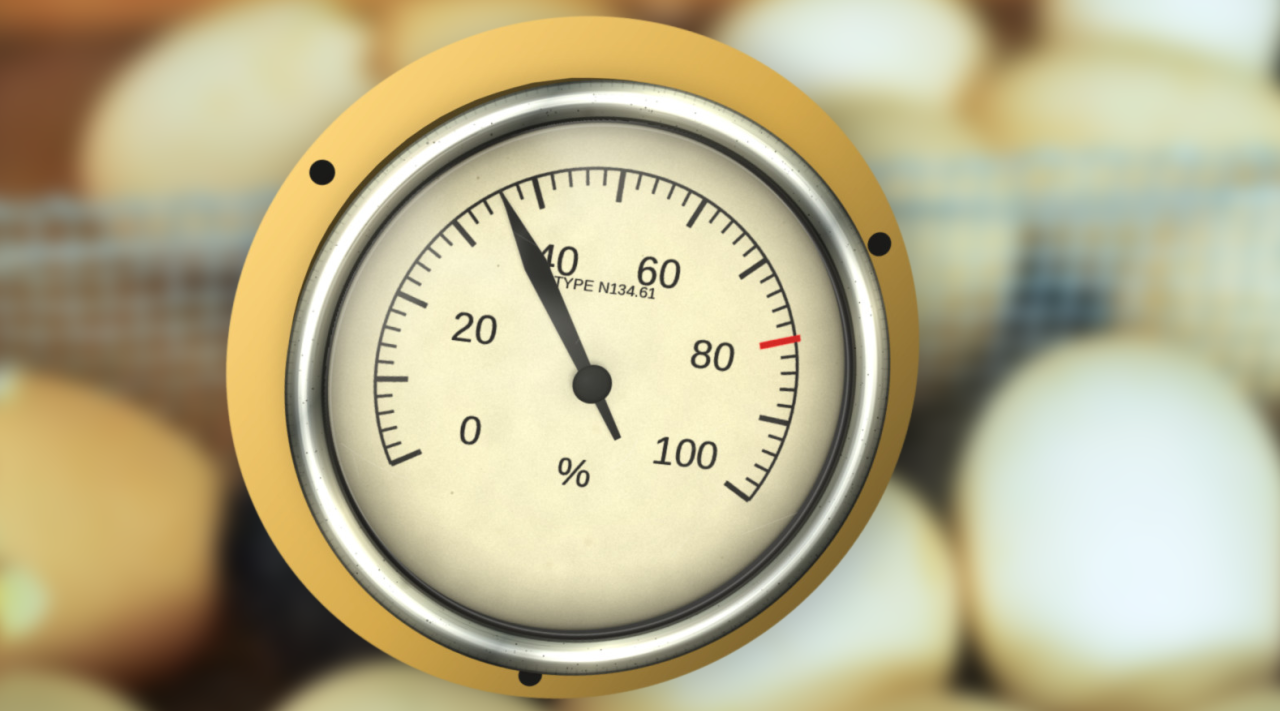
{"value": 36, "unit": "%"}
